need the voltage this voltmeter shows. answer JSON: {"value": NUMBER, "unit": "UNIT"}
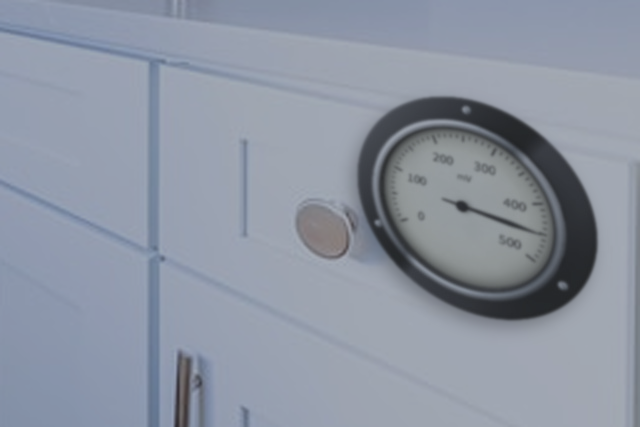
{"value": 450, "unit": "mV"}
